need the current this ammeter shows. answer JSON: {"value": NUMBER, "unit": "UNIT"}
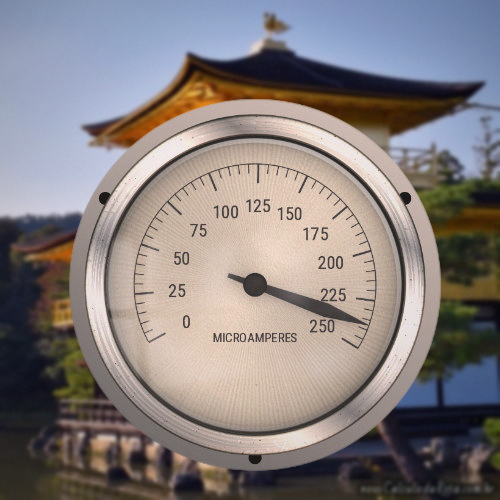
{"value": 237.5, "unit": "µA"}
